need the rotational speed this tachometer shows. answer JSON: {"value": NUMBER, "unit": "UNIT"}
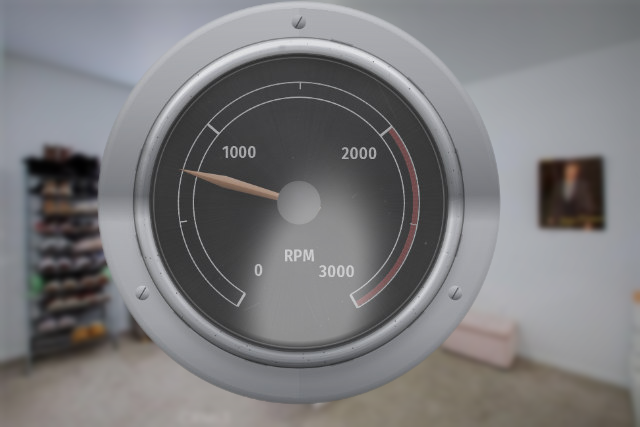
{"value": 750, "unit": "rpm"}
